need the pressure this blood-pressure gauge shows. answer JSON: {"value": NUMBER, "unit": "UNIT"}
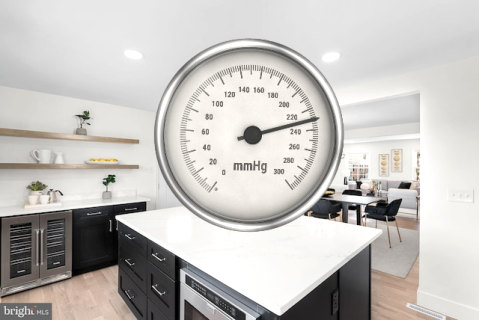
{"value": 230, "unit": "mmHg"}
